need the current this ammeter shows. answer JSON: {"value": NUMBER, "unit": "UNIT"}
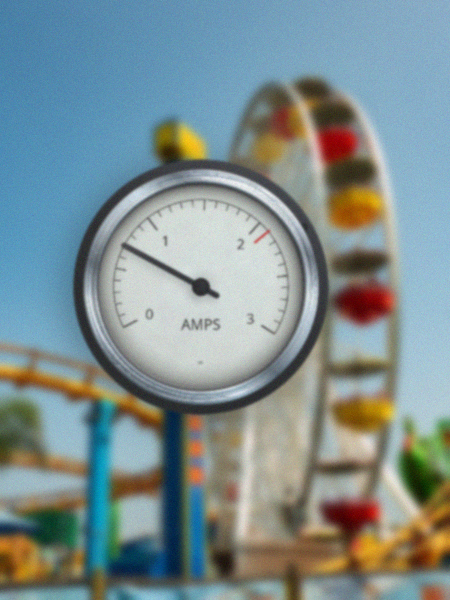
{"value": 0.7, "unit": "A"}
